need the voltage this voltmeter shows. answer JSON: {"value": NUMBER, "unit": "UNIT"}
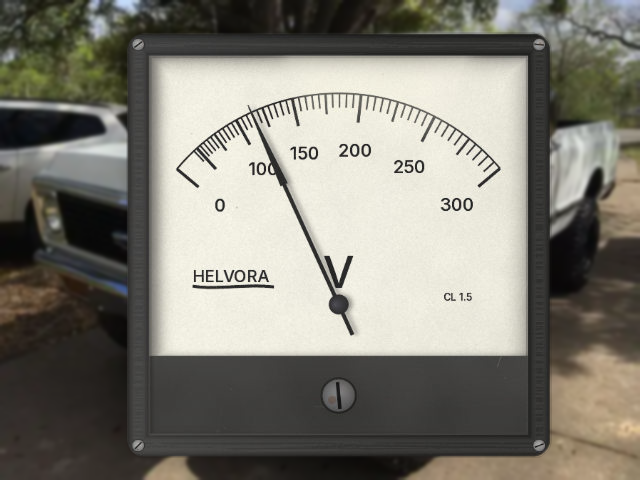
{"value": 115, "unit": "V"}
